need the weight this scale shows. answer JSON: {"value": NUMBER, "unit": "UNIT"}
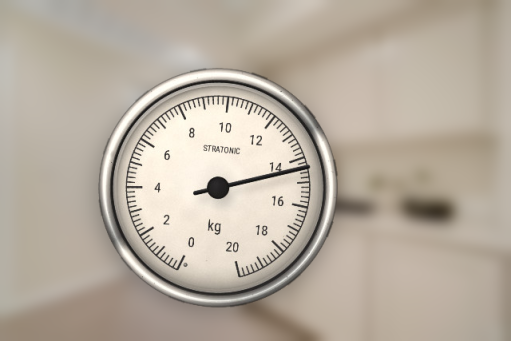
{"value": 14.4, "unit": "kg"}
